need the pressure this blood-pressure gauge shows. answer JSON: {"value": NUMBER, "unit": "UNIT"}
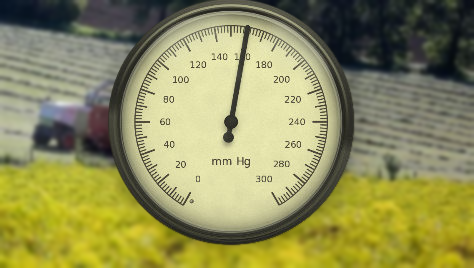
{"value": 160, "unit": "mmHg"}
